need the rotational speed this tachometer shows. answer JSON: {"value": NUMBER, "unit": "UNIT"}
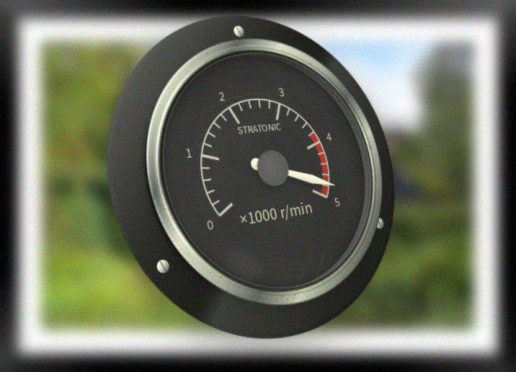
{"value": 4800, "unit": "rpm"}
